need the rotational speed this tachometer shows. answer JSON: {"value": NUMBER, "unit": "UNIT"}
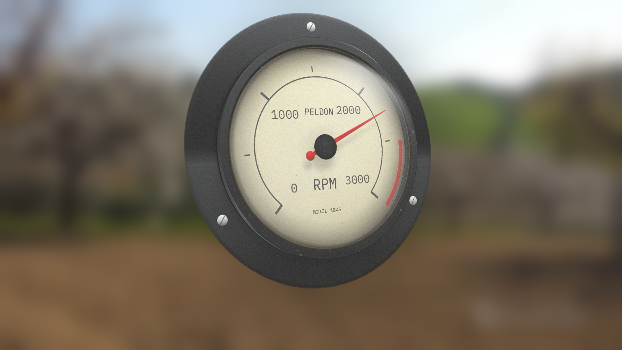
{"value": 2250, "unit": "rpm"}
